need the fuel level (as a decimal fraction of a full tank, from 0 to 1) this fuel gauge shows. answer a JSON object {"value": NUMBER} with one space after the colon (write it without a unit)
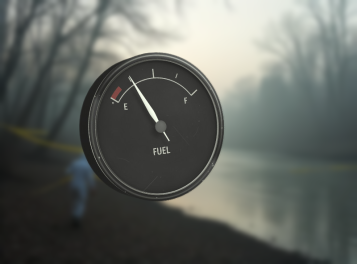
{"value": 0.25}
